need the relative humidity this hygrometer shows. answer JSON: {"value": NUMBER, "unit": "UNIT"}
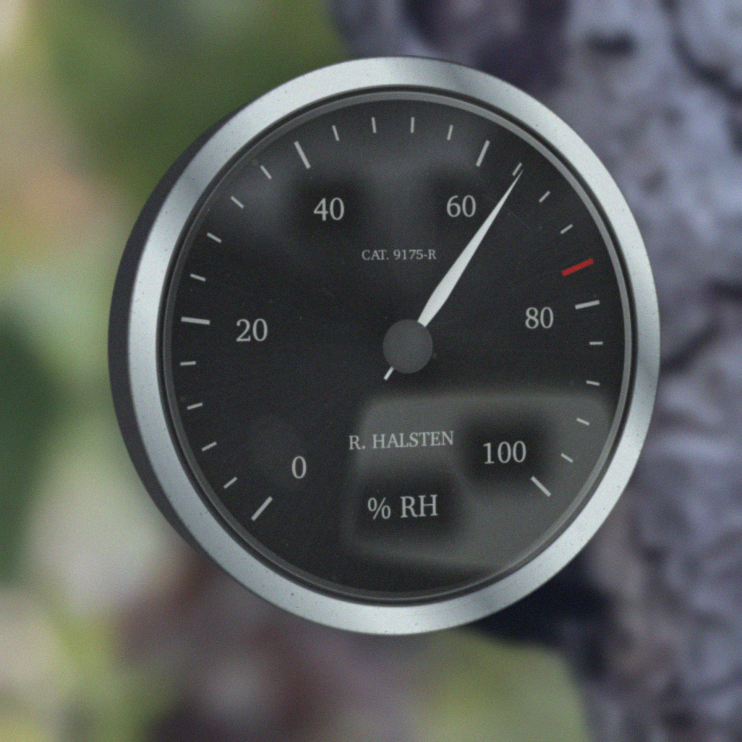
{"value": 64, "unit": "%"}
